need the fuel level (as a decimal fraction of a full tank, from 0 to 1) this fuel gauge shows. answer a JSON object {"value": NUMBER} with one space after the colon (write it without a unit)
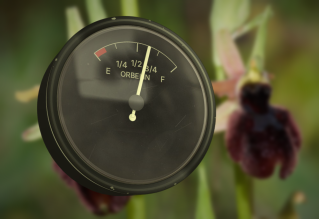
{"value": 0.625}
